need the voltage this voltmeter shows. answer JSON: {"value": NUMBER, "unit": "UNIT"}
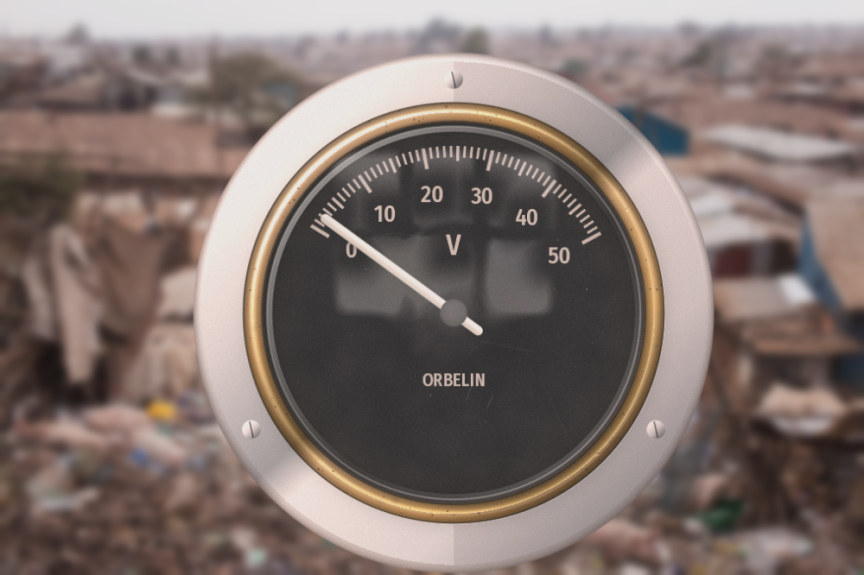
{"value": 2, "unit": "V"}
